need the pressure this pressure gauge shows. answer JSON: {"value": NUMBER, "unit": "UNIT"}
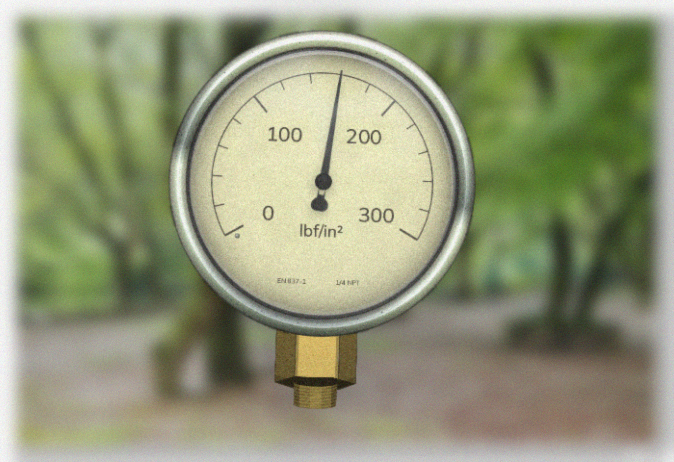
{"value": 160, "unit": "psi"}
